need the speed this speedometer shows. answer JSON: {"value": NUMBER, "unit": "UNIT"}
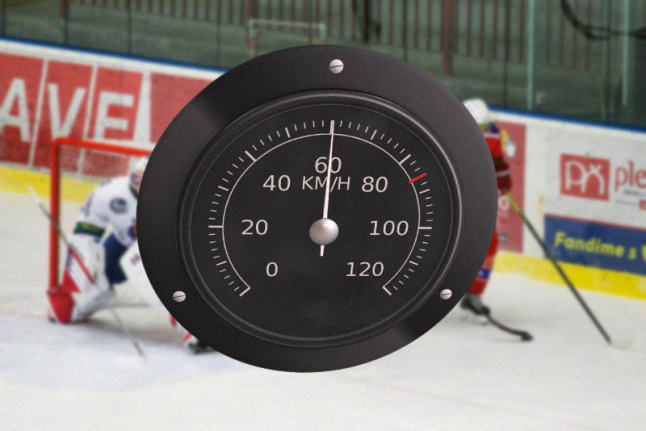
{"value": 60, "unit": "km/h"}
